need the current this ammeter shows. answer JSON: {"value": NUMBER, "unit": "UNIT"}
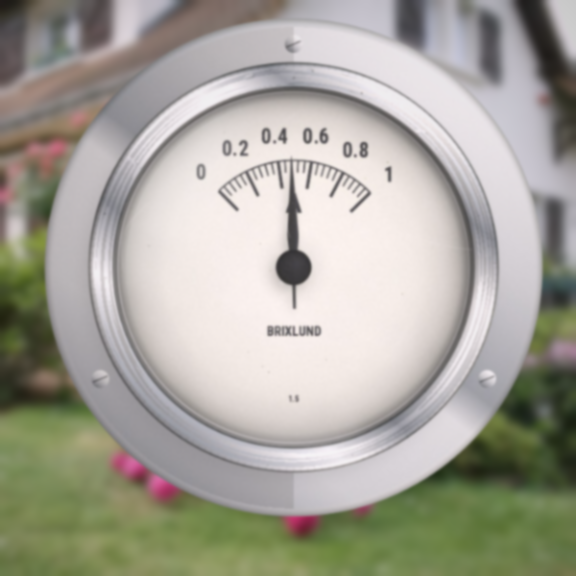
{"value": 0.48, "unit": "A"}
